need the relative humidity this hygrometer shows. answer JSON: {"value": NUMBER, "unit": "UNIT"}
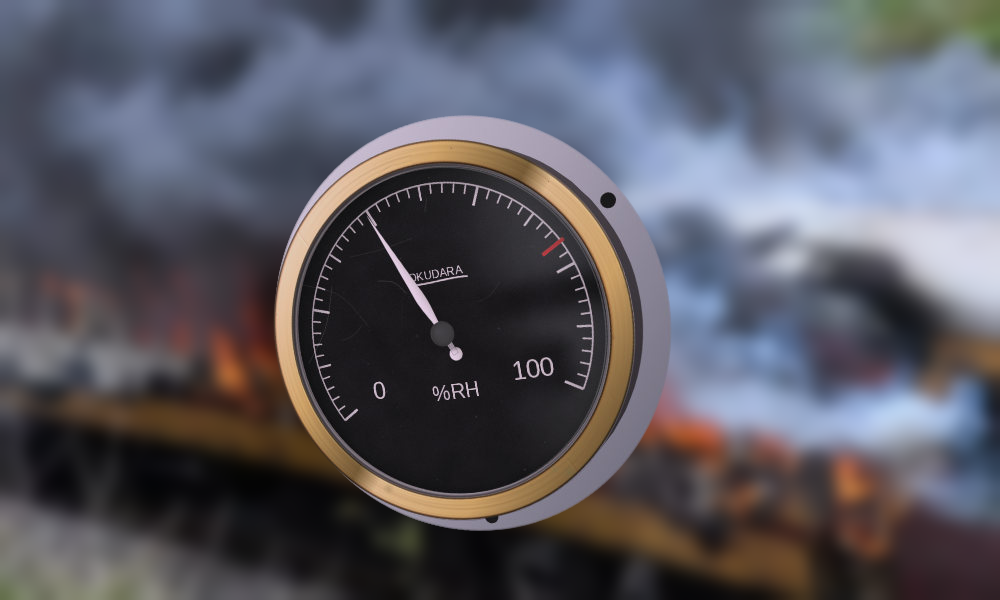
{"value": 40, "unit": "%"}
